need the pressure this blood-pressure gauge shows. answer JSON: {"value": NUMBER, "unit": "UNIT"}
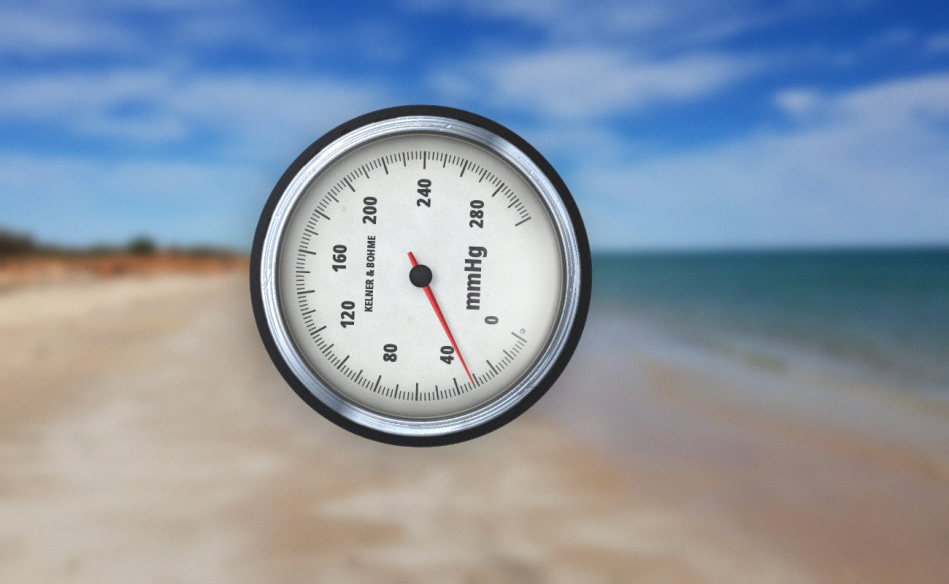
{"value": 32, "unit": "mmHg"}
